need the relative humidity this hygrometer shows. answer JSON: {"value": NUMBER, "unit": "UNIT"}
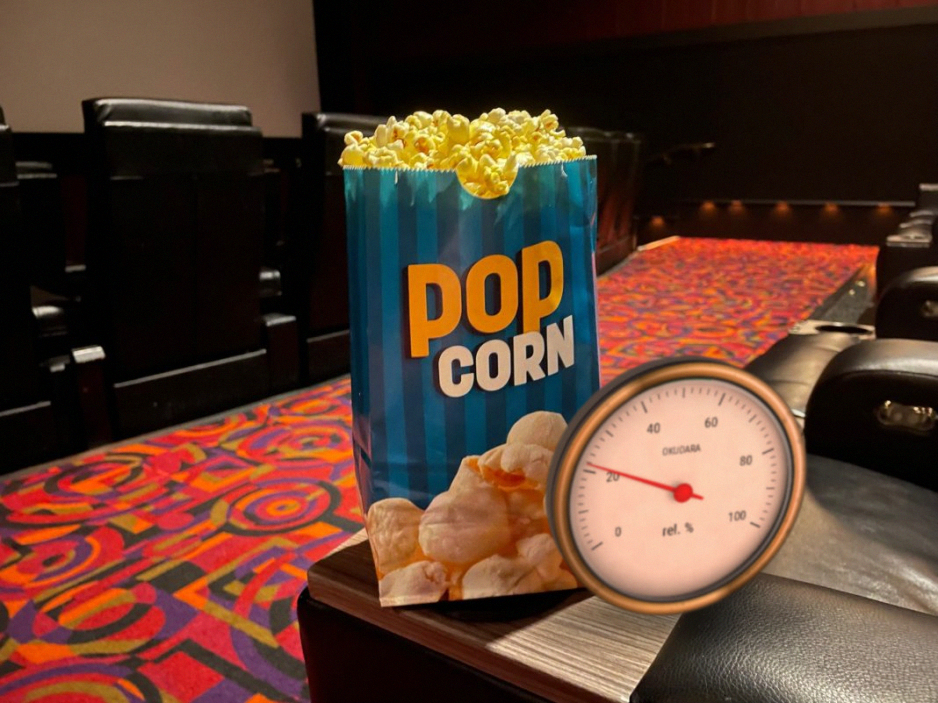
{"value": 22, "unit": "%"}
